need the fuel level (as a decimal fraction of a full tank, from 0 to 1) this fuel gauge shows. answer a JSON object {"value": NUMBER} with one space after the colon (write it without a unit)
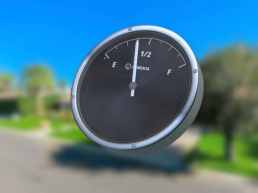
{"value": 0.375}
